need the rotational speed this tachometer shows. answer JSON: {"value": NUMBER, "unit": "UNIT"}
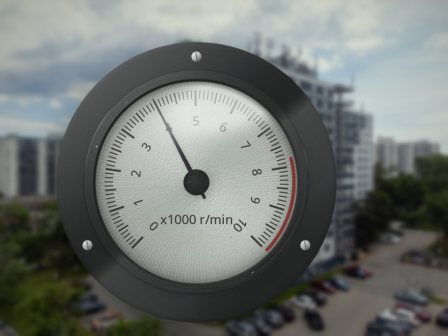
{"value": 4000, "unit": "rpm"}
